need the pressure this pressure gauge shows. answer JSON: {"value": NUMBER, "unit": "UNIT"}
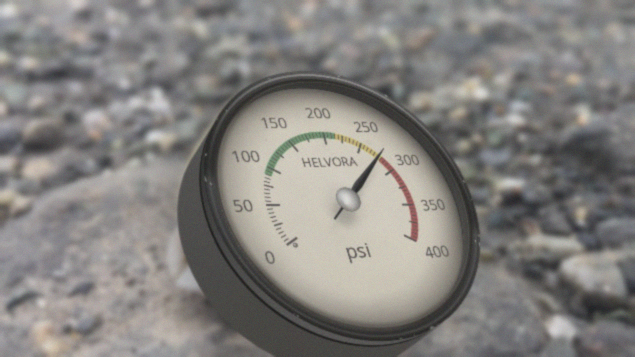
{"value": 275, "unit": "psi"}
